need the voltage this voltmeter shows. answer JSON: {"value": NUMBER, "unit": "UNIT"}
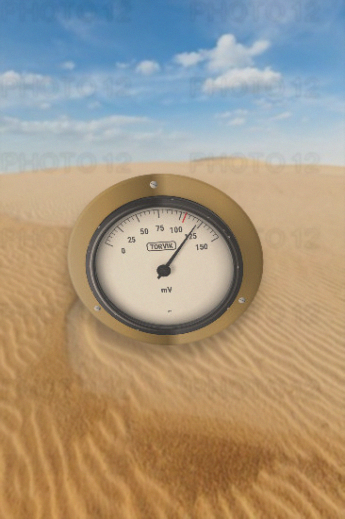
{"value": 120, "unit": "mV"}
